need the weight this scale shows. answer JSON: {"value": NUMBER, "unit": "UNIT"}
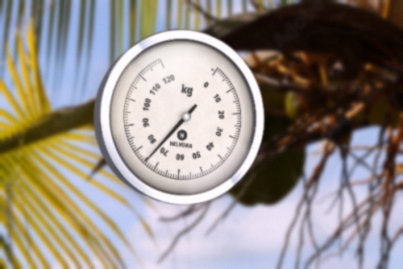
{"value": 75, "unit": "kg"}
